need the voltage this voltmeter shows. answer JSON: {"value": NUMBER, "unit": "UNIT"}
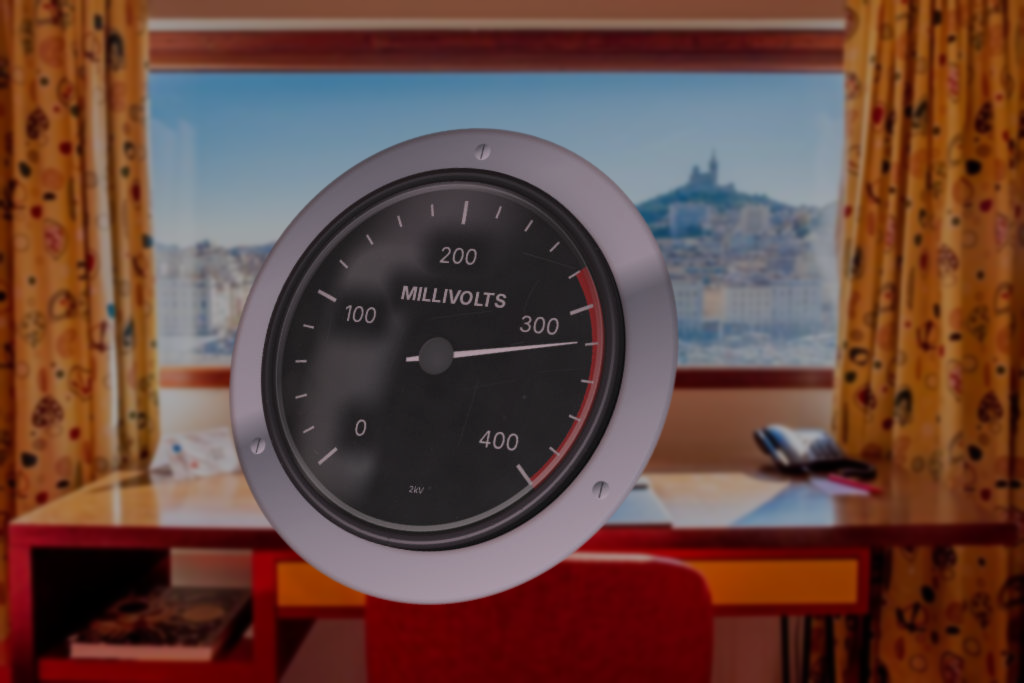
{"value": 320, "unit": "mV"}
